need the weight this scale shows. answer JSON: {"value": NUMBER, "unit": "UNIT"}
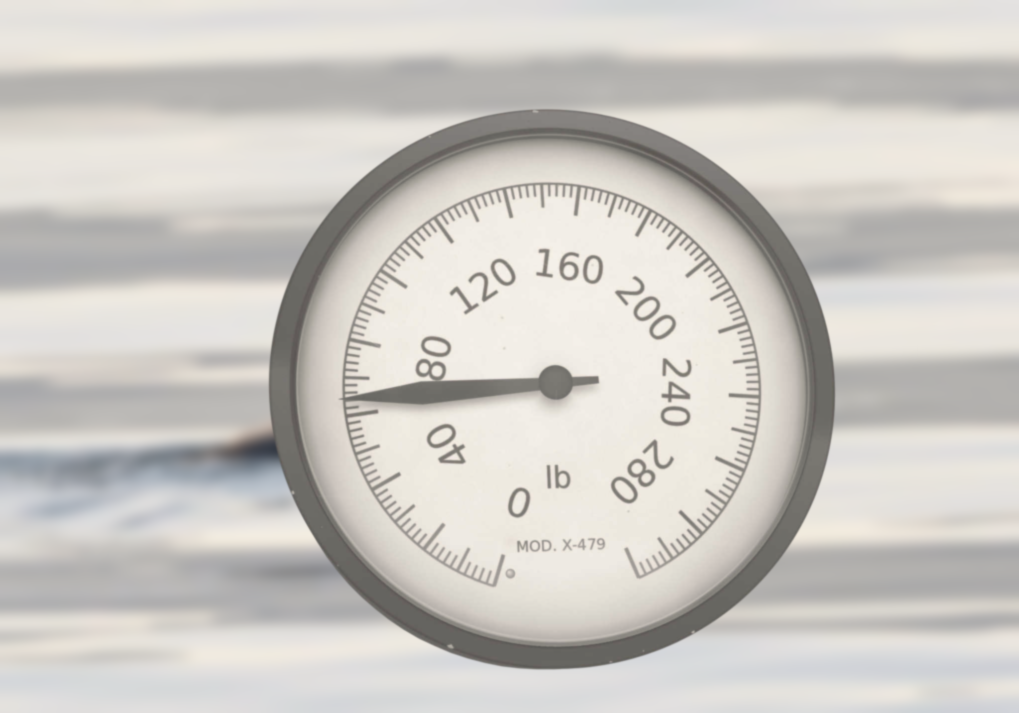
{"value": 64, "unit": "lb"}
